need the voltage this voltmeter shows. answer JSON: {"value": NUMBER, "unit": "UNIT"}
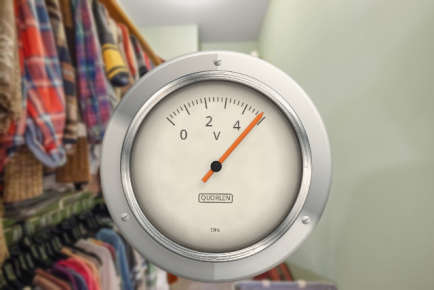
{"value": 4.8, "unit": "V"}
